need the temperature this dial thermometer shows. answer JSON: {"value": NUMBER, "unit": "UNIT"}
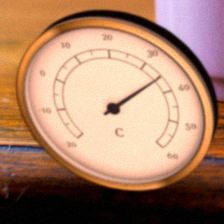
{"value": 35, "unit": "°C"}
